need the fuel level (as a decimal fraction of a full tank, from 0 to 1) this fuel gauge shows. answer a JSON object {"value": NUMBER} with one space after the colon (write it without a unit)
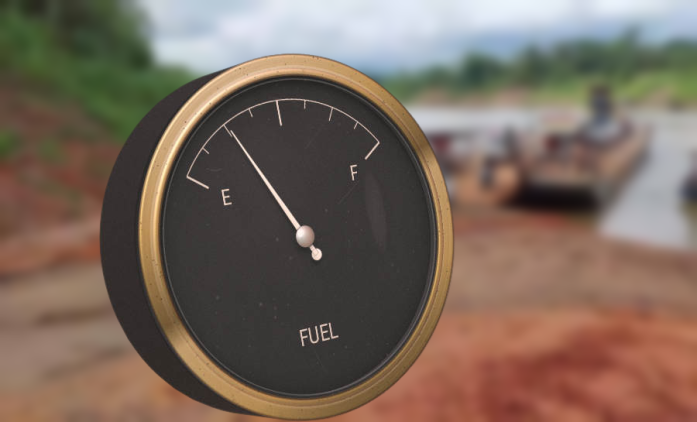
{"value": 0.25}
